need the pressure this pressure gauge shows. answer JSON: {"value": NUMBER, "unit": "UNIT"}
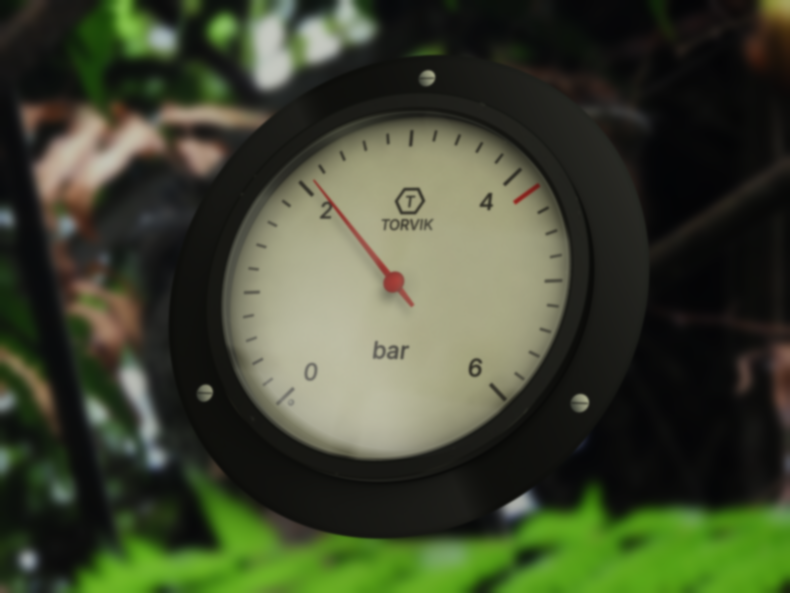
{"value": 2.1, "unit": "bar"}
